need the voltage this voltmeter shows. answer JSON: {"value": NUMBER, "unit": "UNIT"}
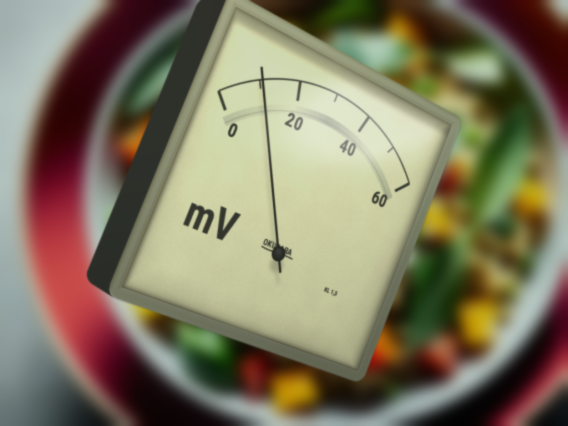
{"value": 10, "unit": "mV"}
